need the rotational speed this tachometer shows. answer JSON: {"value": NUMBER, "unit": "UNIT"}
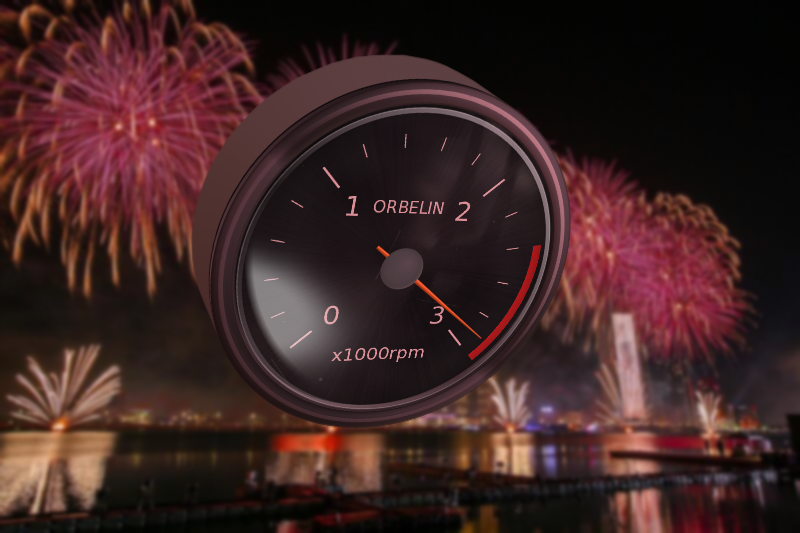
{"value": 2900, "unit": "rpm"}
